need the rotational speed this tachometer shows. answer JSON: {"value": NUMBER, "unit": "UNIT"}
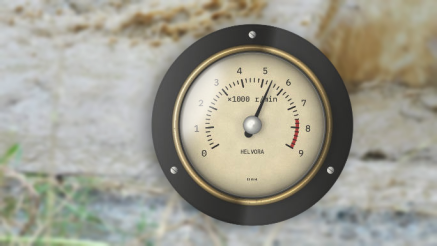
{"value": 5400, "unit": "rpm"}
